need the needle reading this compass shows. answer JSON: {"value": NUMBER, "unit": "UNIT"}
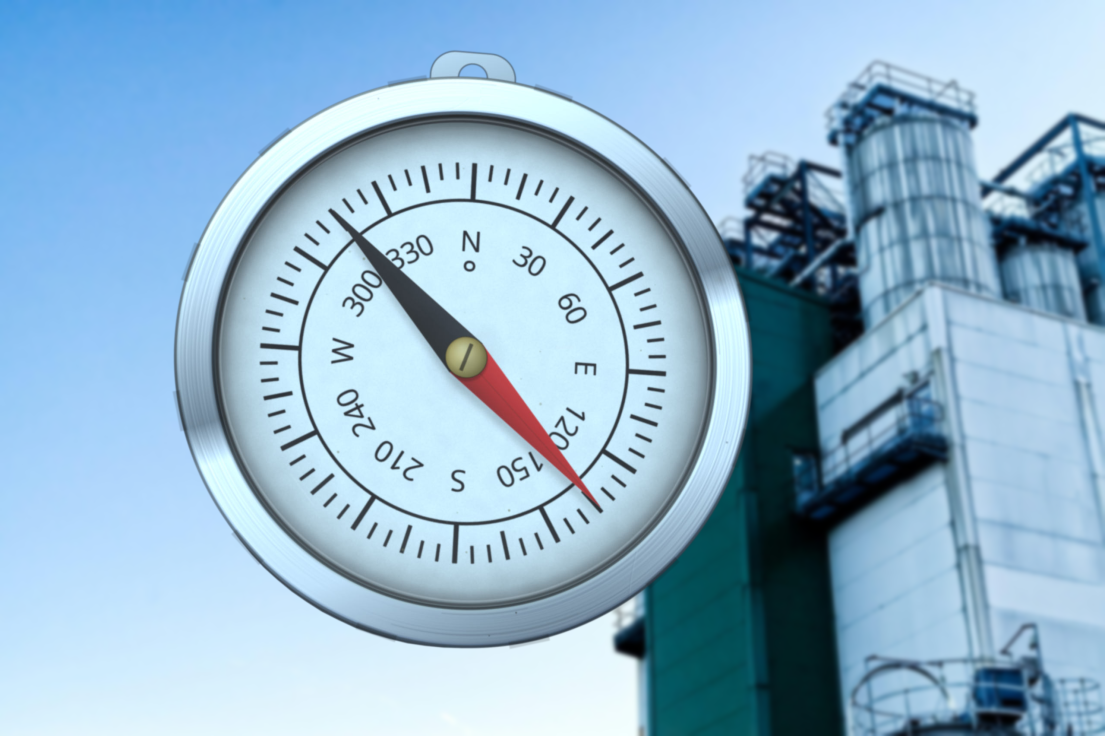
{"value": 135, "unit": "°"}
